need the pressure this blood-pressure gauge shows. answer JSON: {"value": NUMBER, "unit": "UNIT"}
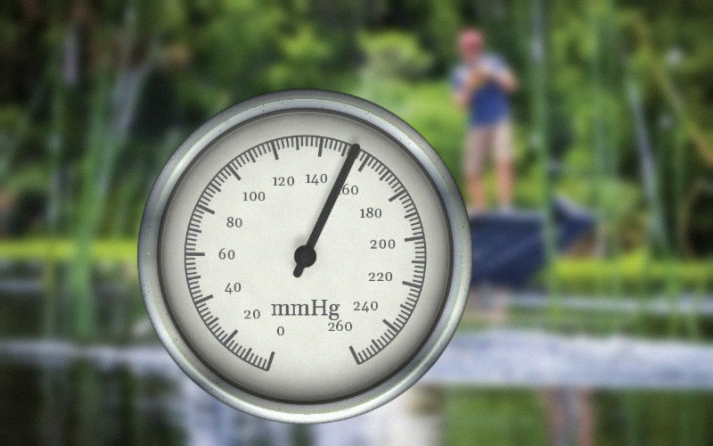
{"value": 154, "unit": "mmHg"}
